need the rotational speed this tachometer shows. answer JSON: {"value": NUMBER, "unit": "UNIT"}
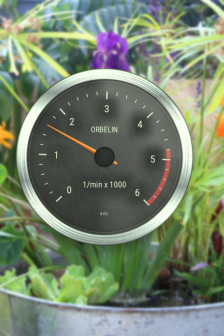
{"value": 1600, "unit": "rpm"}
